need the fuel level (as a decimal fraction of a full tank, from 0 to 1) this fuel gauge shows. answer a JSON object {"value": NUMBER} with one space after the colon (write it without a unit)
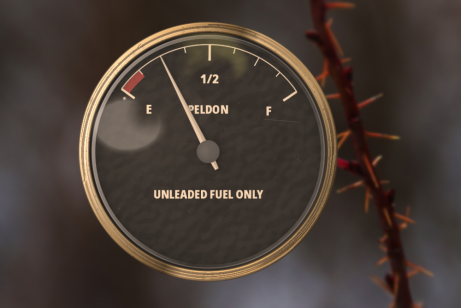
{"value": 0.25}
